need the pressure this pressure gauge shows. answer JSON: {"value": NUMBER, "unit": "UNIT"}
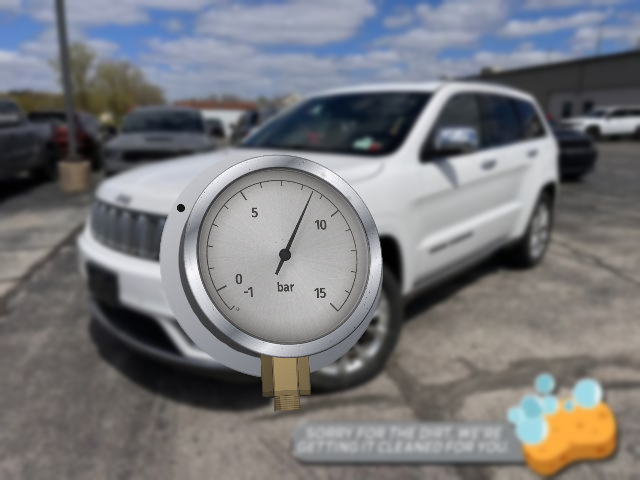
{"value": 8.5, "unit": "bar"}
